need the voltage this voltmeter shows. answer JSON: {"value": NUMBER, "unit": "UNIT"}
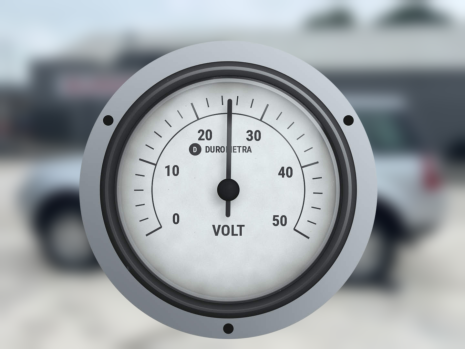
{"value": 25, "unit": "V"}
